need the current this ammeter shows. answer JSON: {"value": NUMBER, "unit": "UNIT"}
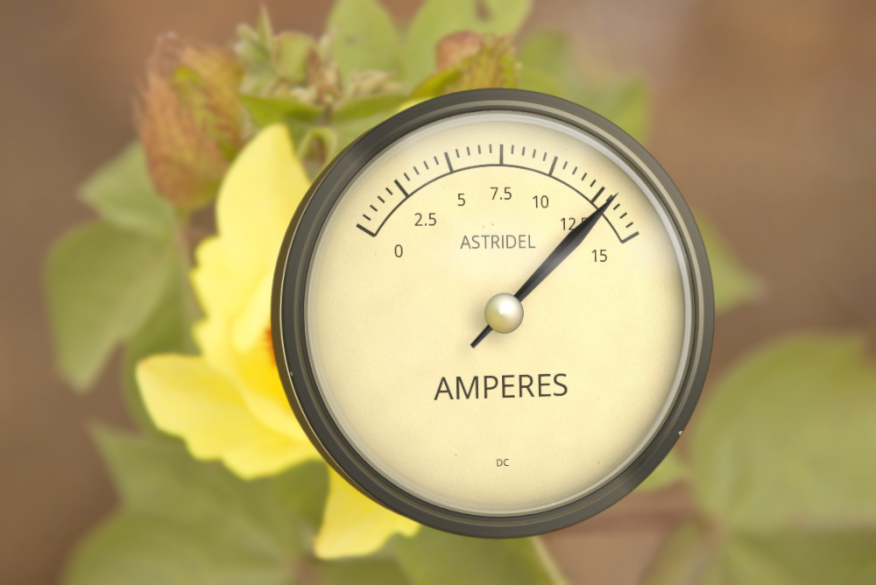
{"value": 13, "unit": "A"}
